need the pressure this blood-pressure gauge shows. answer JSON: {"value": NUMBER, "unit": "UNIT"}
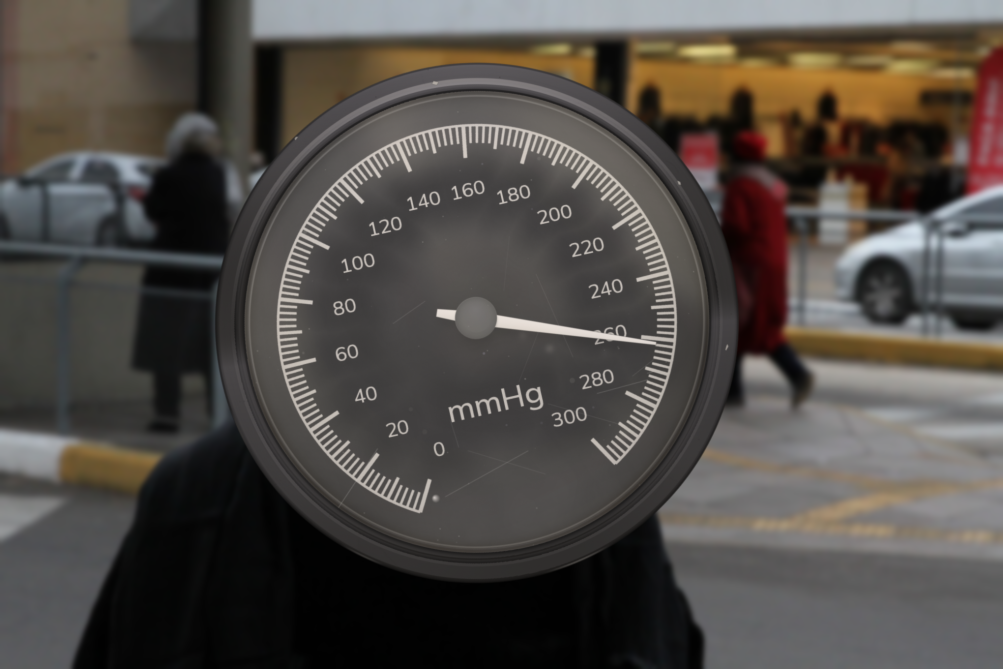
{"value": 262, "unit": "mmHg"}
